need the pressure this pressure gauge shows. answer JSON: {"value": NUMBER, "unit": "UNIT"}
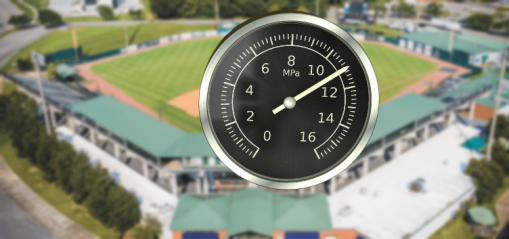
{"value": 11, "unit": "MPa"}
